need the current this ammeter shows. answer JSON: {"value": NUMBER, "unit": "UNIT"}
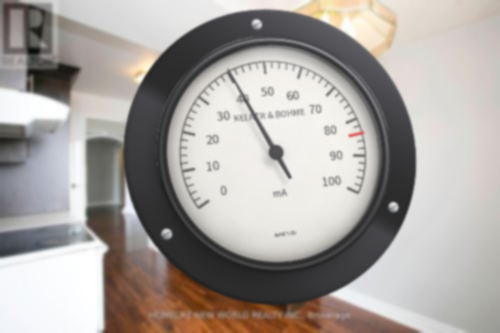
{"value": 40, "unit": "mA"}
